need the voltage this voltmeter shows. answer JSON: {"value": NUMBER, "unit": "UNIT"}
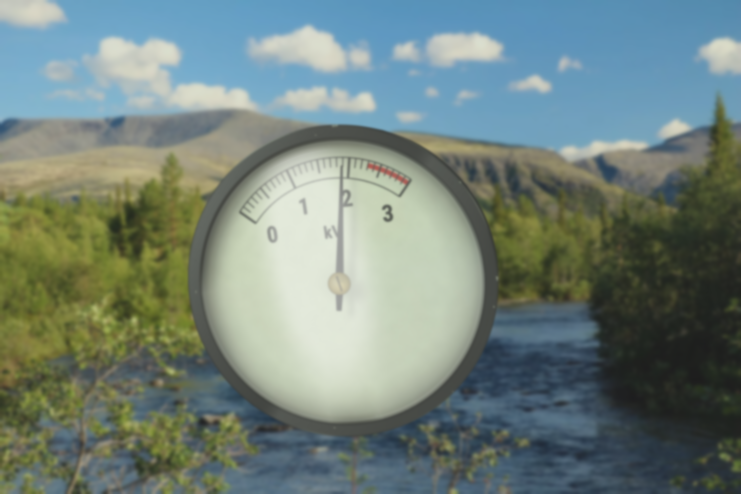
{"value": 1.9, "unit": "kV"}
